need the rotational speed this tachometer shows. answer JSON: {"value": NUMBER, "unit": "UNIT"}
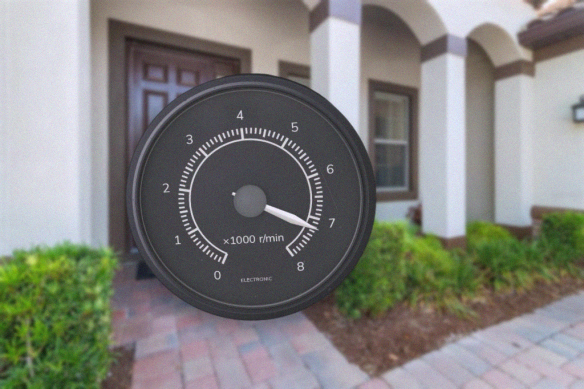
{"value": 7200, "unit": "rpm"}
